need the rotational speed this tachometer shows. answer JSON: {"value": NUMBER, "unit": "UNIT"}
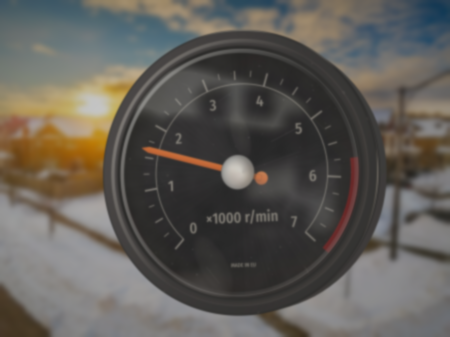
{"value": 1625, "unit": "rpm"}
